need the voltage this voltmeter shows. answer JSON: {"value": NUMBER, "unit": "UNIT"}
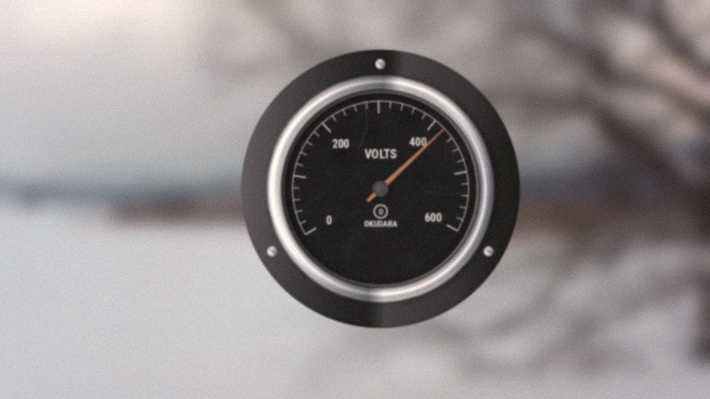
{"value": 420, "unit": "V"}
